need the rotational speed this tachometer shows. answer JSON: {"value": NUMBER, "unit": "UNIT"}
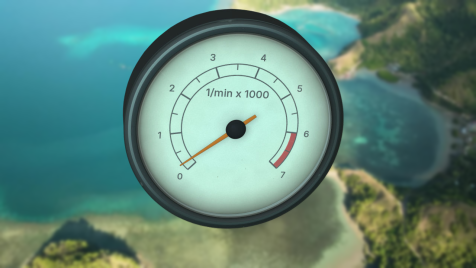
{"value": 250, "unit": "rpm"}
